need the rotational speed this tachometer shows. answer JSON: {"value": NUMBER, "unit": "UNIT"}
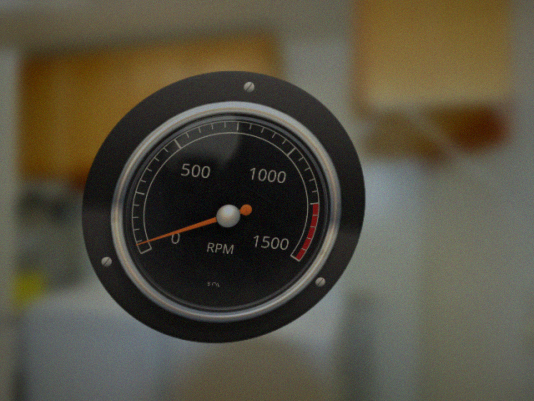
{"value": 50, "unit": "rpm"}
